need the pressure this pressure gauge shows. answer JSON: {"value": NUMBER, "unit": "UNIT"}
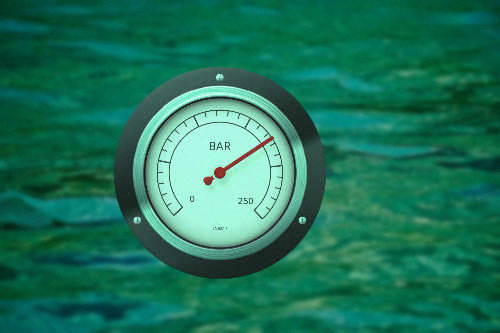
{"value": 175, "unit": "bar"}
